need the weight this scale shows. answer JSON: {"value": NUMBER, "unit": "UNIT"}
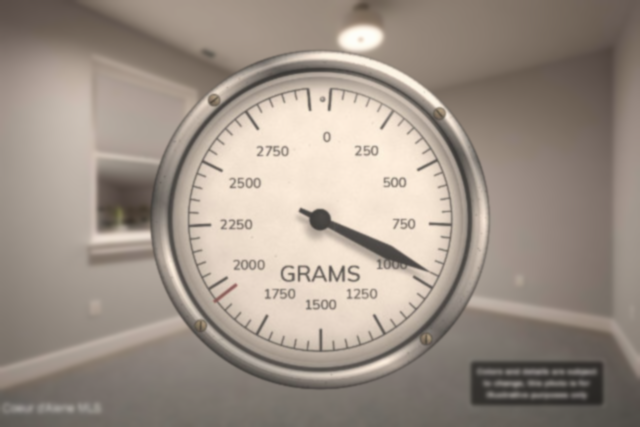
{"value": 950, "unit": "g"}
